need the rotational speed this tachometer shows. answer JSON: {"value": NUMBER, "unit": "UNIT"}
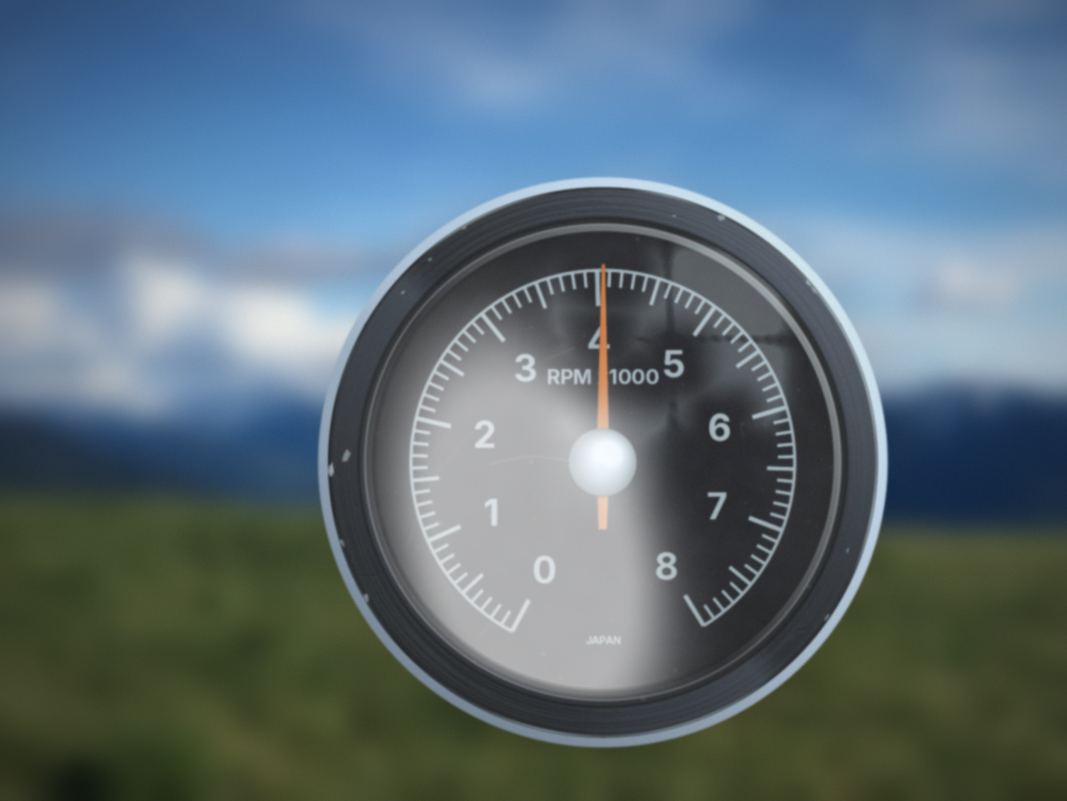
{"value": 4050, "unit": "rpm"}
